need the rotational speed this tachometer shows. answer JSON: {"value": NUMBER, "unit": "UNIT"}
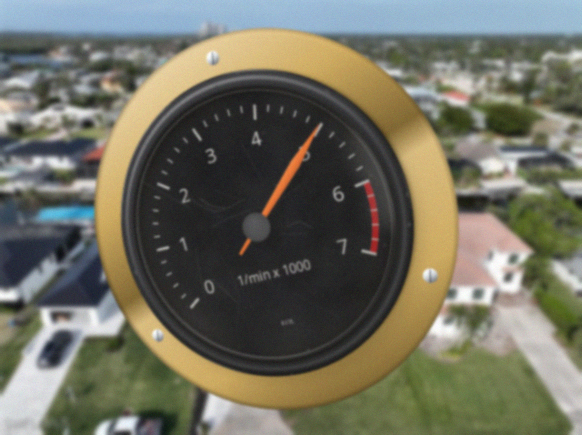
{"value": 5000, "unit": "rpm"}
